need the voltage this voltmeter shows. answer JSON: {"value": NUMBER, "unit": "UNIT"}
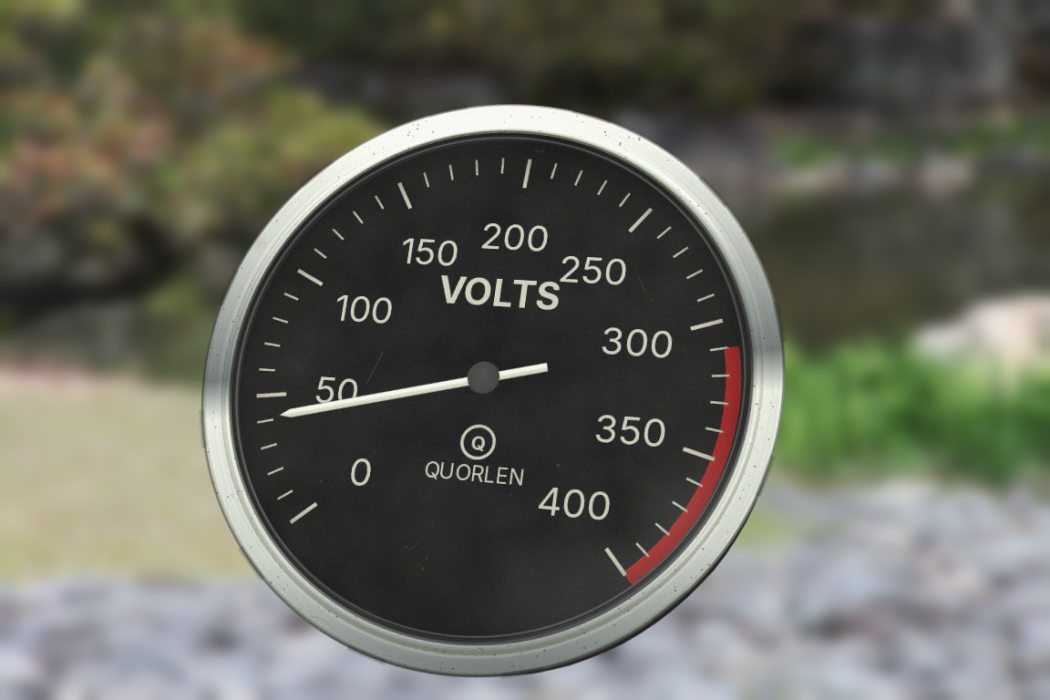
{"value": 40, "unit": "V"}
